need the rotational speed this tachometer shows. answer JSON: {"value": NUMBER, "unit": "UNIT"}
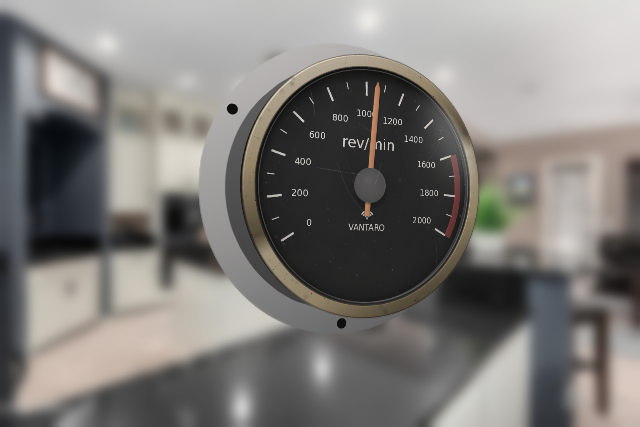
{"value": 1050, "unit": "rpm"}
